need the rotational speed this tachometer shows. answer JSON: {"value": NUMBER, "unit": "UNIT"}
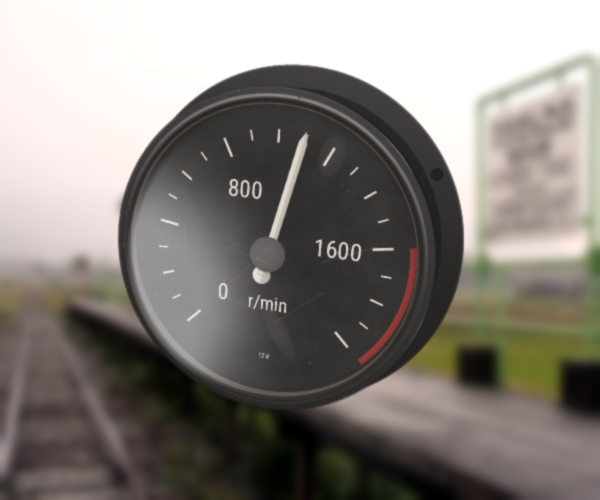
{"value": 1100, "unit": "rpm"}
